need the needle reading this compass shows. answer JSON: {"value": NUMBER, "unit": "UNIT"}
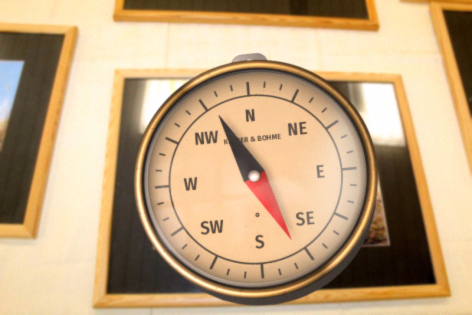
{"value": 155, "unit": "°"}
